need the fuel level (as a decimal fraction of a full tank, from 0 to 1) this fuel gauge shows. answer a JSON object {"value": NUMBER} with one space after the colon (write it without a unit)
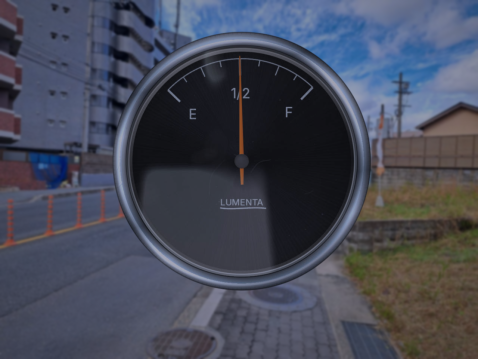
{"value": 0.5}
